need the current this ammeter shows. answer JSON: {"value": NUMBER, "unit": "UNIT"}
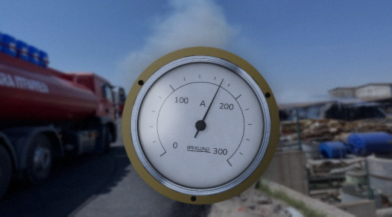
{"value": 170, "unit": "A"}
